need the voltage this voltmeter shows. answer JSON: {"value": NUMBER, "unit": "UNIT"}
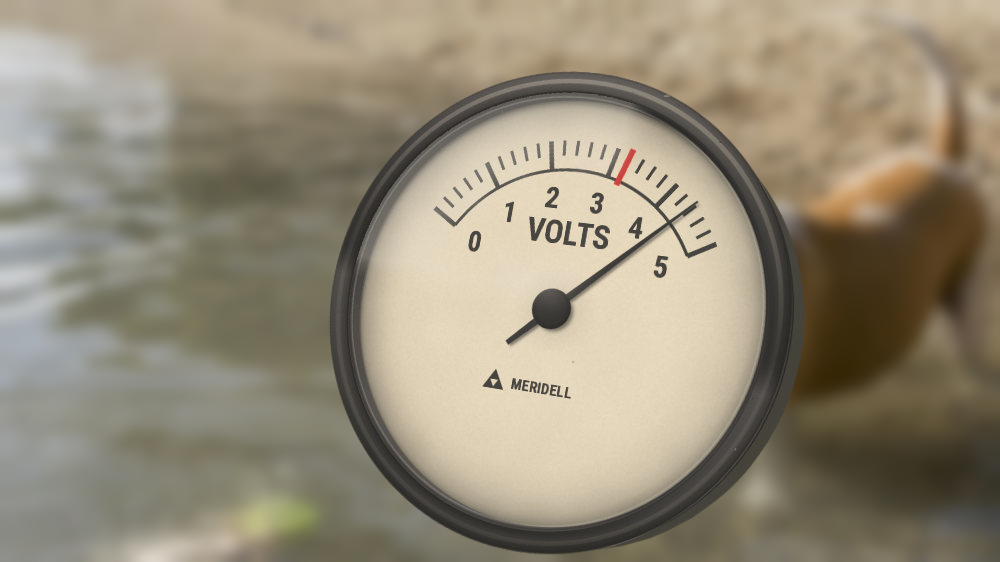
{"value": 4.4, "unit": "V"}
